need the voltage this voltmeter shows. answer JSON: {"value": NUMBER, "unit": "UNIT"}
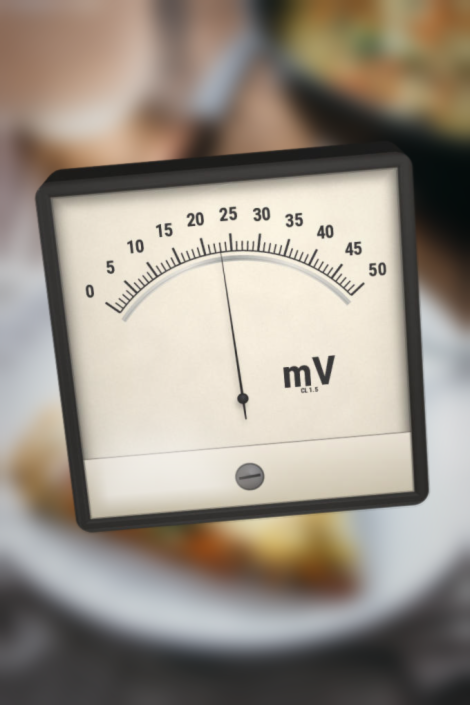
{"value": 23, "unit": "mV"}
